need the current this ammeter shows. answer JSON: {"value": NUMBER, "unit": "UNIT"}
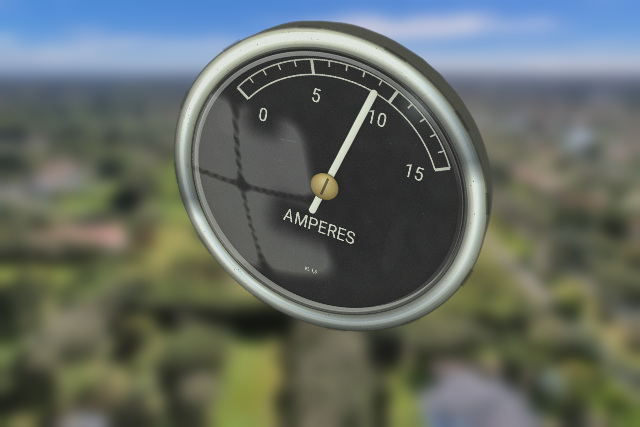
{"value": 9, "unit": "A"}
